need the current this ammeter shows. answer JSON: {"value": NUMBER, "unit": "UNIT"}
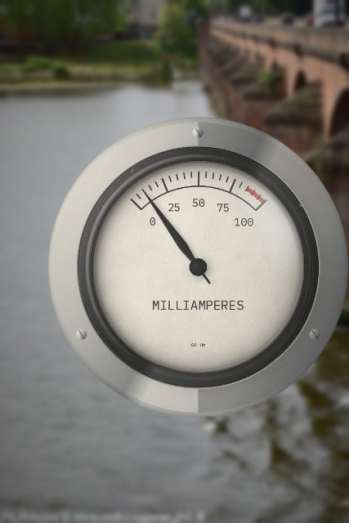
{"value": 10, "unit": "mA"}
